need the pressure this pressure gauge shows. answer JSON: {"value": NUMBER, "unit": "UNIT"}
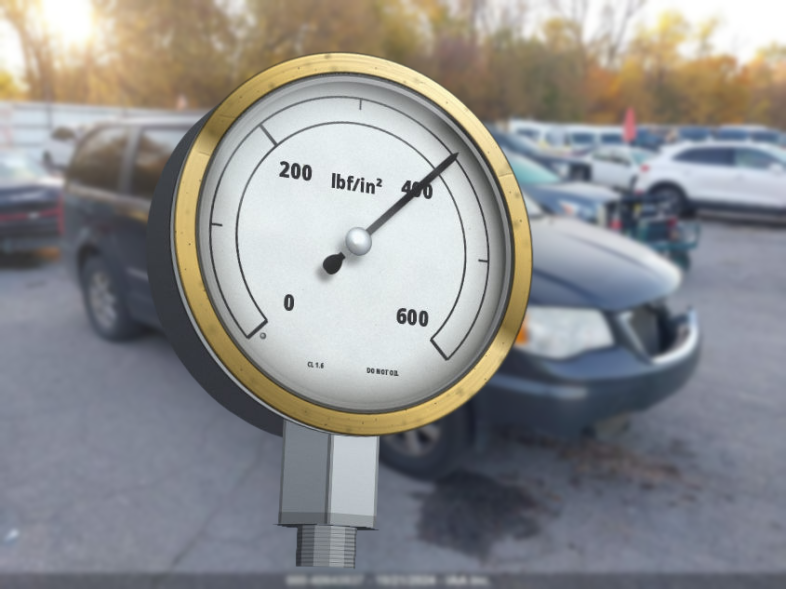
{"value": 400, "unit": "psi"}
